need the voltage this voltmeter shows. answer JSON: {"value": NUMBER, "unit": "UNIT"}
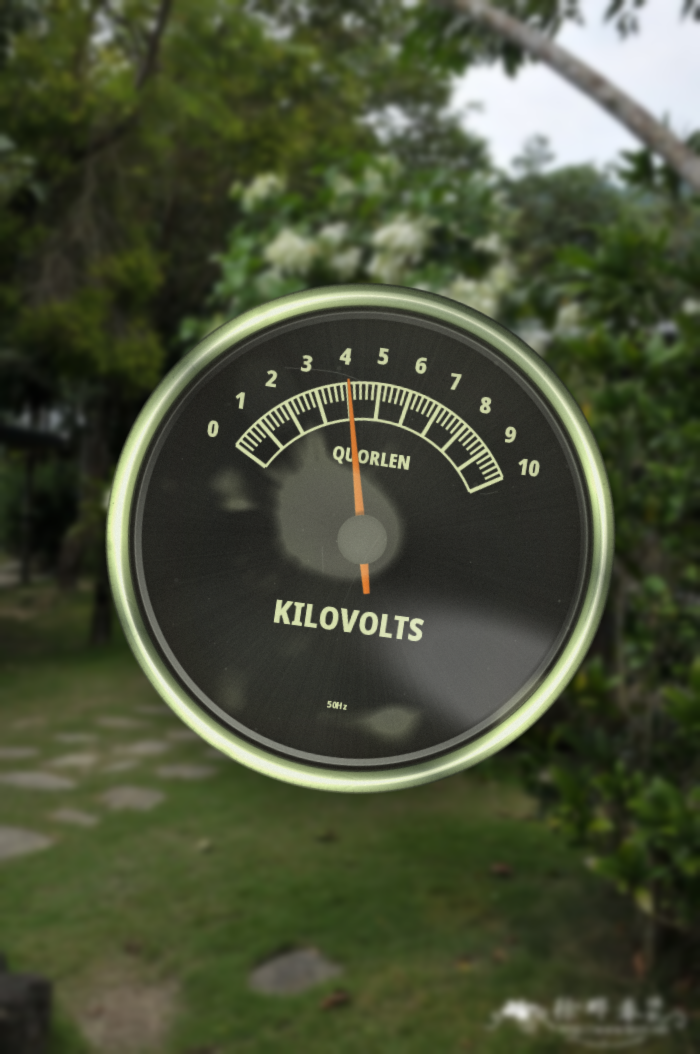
{"value": 4, "unit": "kV"}
